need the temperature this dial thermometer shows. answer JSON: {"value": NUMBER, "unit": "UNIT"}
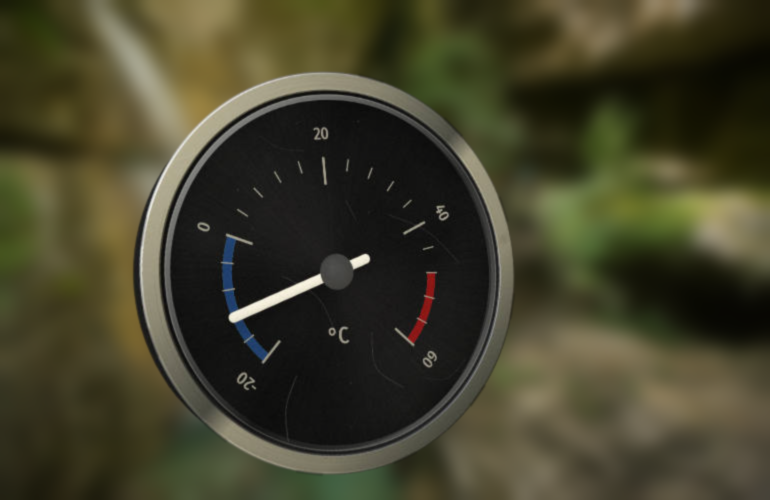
{"value": -12, "unit": "°C"}
